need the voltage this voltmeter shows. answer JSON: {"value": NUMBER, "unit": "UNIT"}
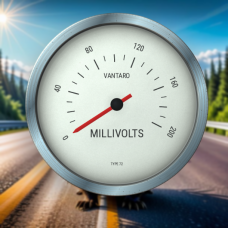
{"value": 0, "unit": "mV"}
